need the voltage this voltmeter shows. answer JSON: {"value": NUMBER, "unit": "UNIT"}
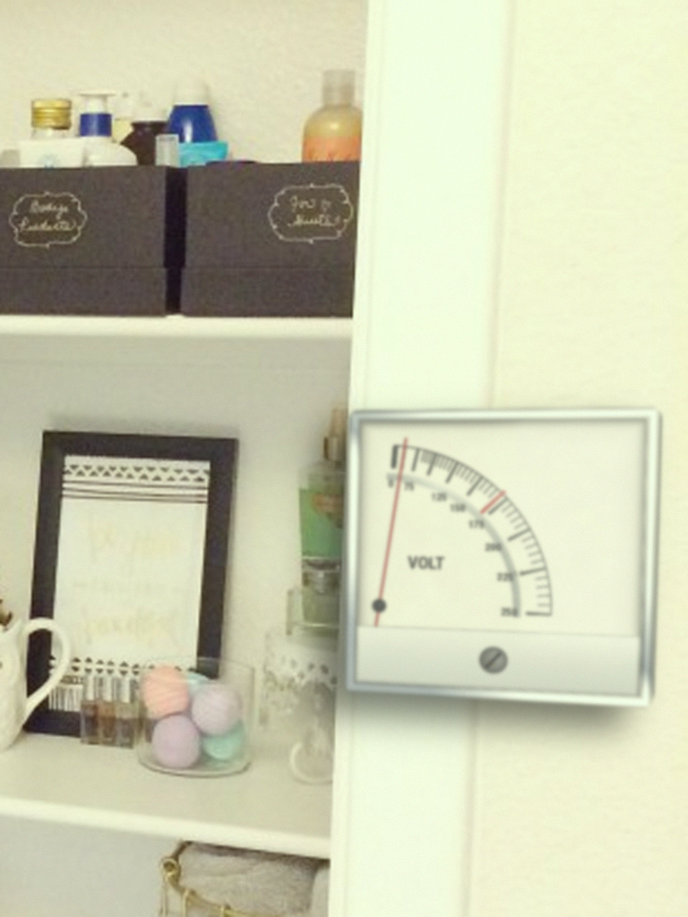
{"value": 50, "unit": "V"}
